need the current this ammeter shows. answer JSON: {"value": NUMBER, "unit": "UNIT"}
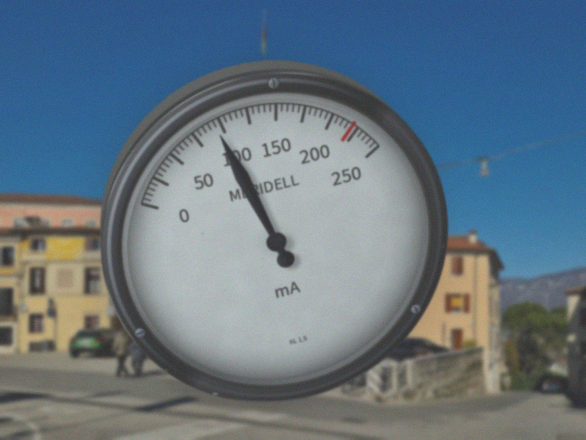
{"value": 95, "unit": "mA"}
